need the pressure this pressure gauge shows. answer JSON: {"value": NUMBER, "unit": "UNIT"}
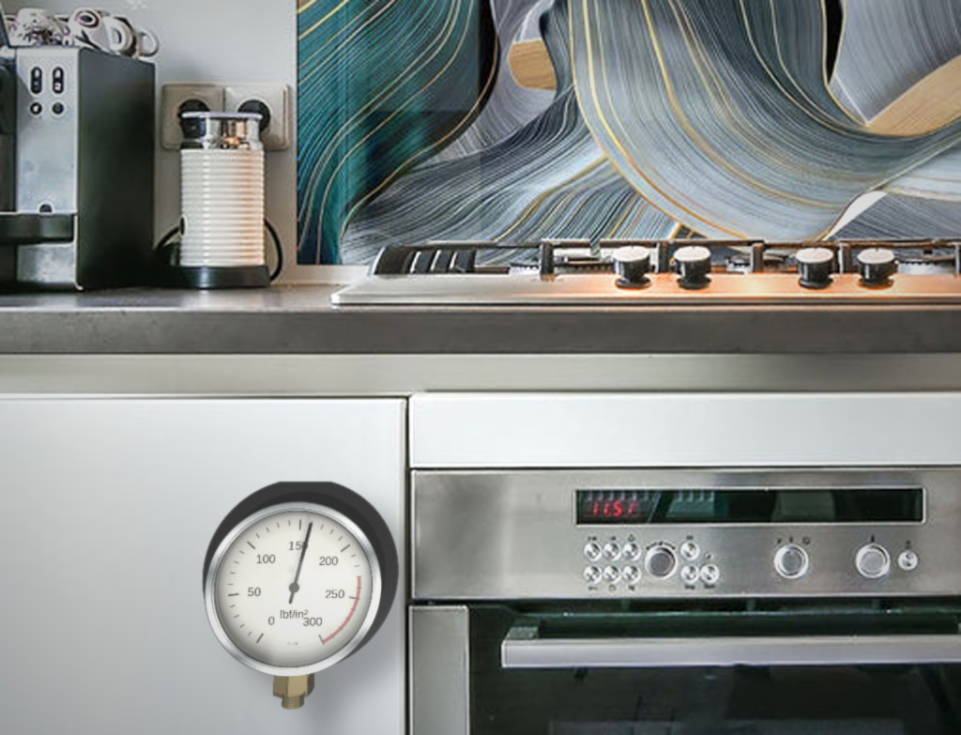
{"value": 160, "unit": "psi"}
